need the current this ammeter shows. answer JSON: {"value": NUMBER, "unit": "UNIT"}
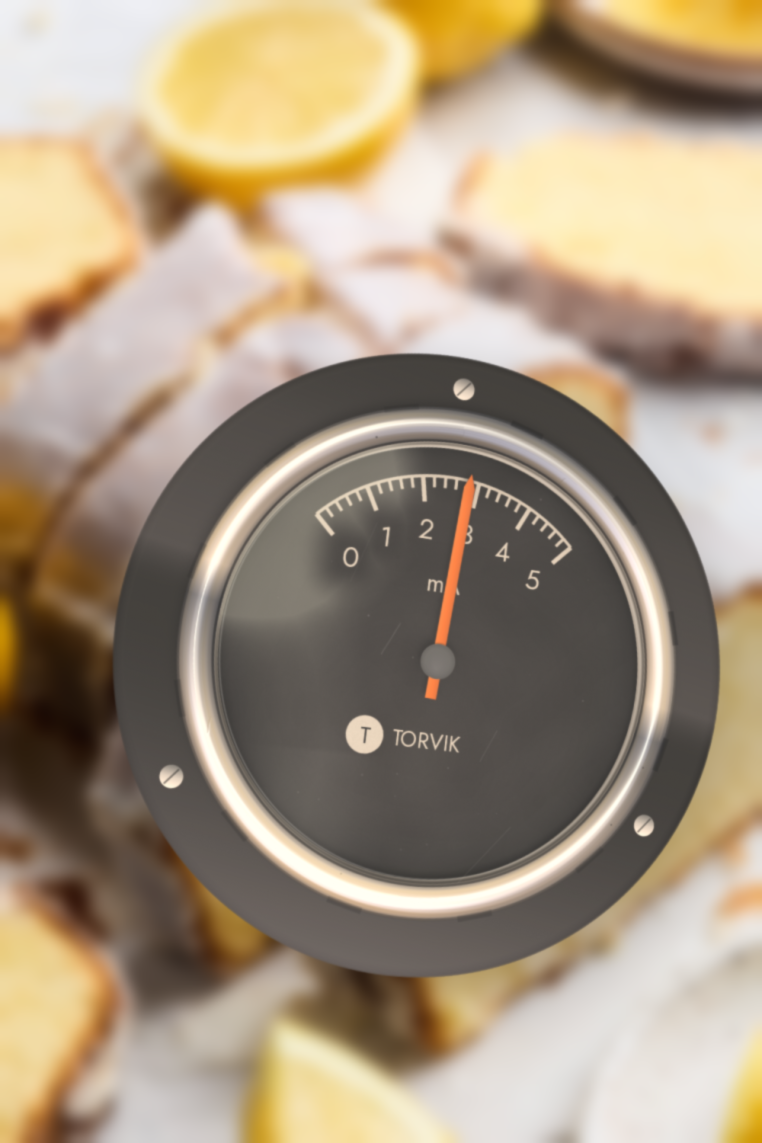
{"value": 2.8, "unit": "mA"}
